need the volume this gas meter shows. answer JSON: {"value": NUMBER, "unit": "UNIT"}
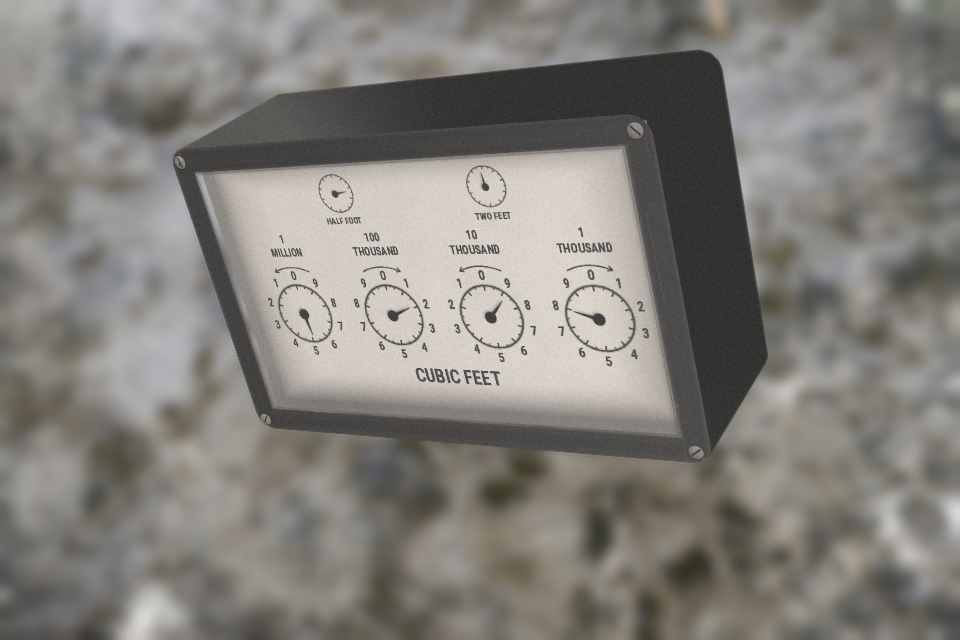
{"value": 518800, "unit": "ft³"}
